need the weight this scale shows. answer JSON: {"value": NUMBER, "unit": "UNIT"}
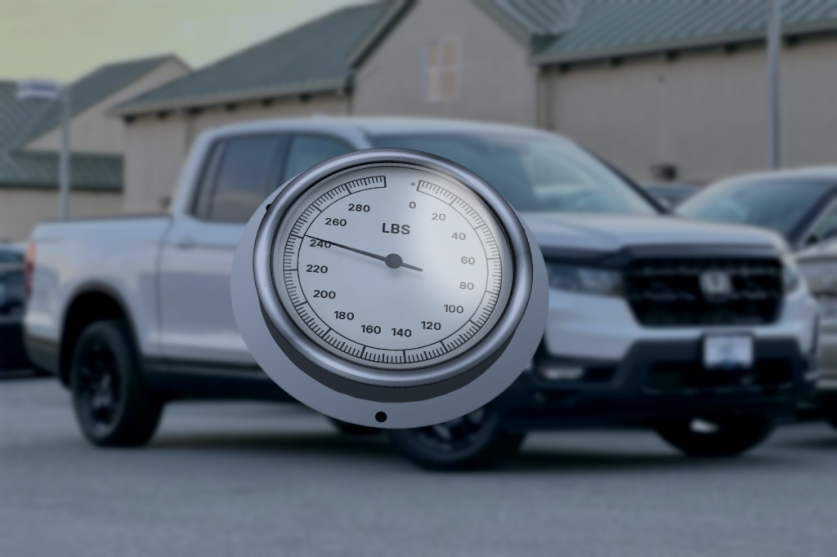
{"value": 240, "unit": "lb"}
